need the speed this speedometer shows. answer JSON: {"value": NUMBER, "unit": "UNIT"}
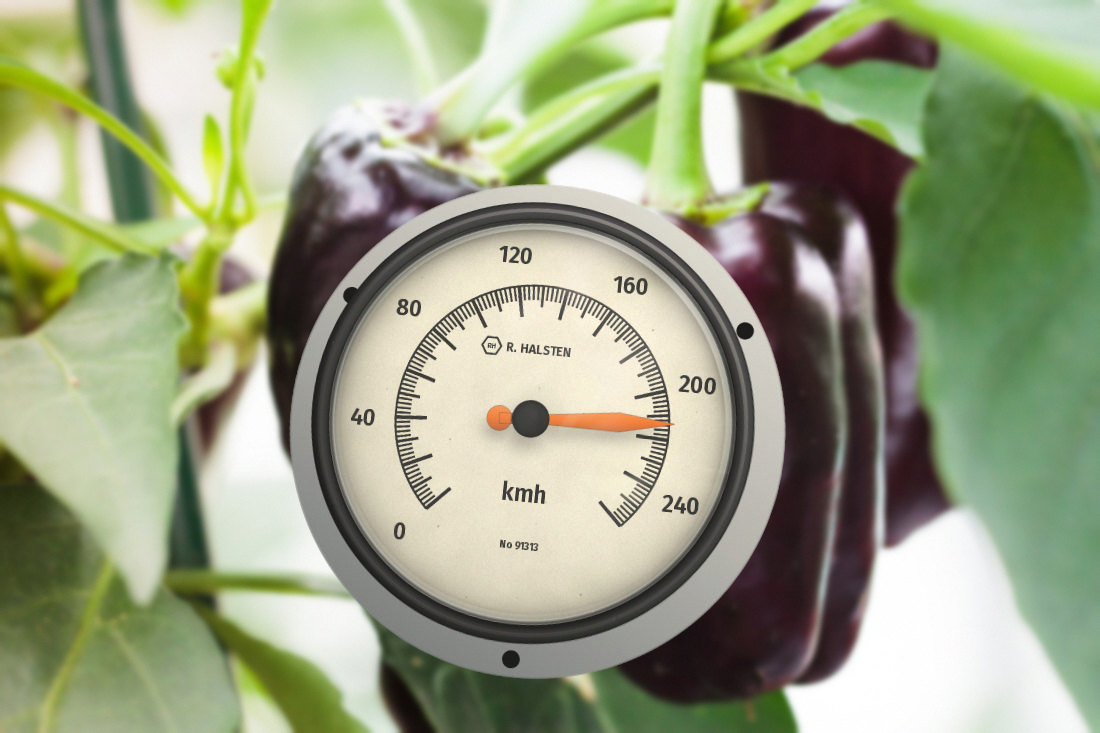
{"value": 214, "unit": "km/h"}
